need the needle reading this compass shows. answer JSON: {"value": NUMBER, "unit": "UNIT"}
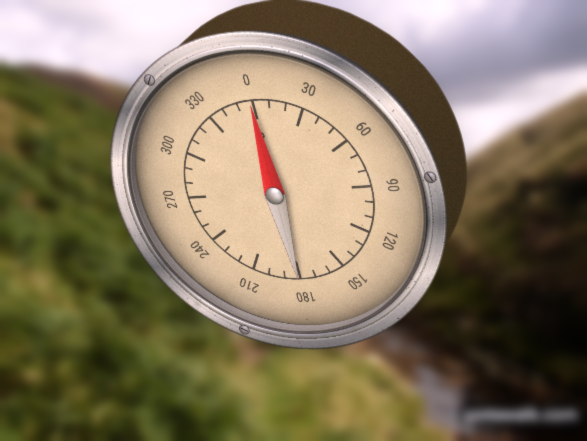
{"value": 0, "unit": "°"}
